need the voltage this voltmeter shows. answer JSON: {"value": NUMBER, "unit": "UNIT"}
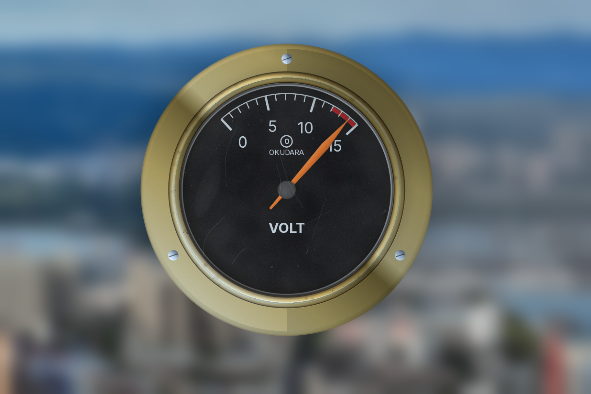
{"value": 14, "unit": "V"}
